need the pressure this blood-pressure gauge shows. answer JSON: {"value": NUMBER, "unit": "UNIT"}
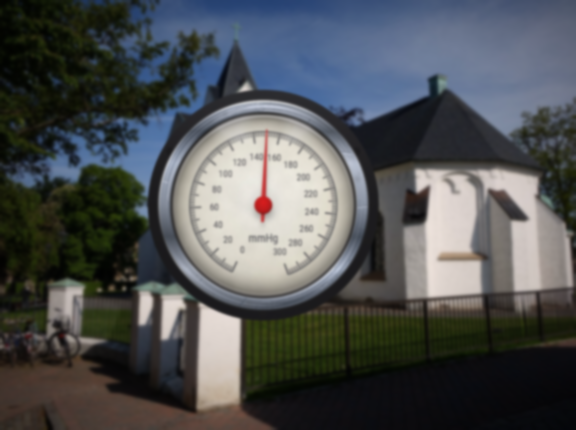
{"value": 150, "unit": "mmHg"}
